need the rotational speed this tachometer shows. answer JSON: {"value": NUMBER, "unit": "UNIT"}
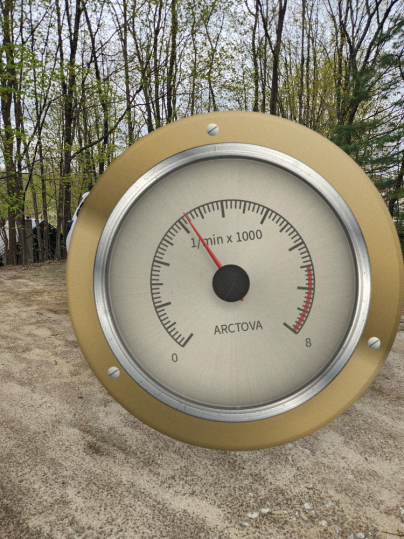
{"value": 3200, "unit": "rpm"}
